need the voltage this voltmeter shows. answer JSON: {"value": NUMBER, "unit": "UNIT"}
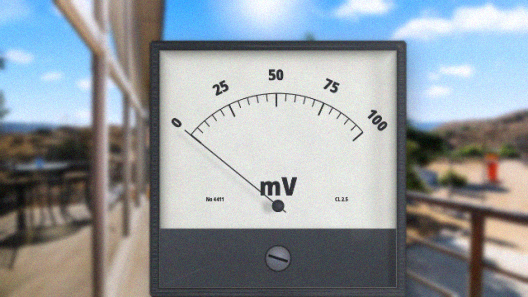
{"value": 0, "unit": "mV"}
